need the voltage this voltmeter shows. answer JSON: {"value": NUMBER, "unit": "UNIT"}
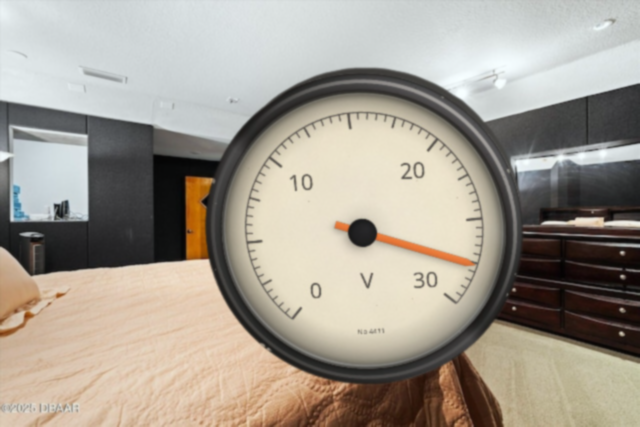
{"value": 27.5, "unit": "V"}
